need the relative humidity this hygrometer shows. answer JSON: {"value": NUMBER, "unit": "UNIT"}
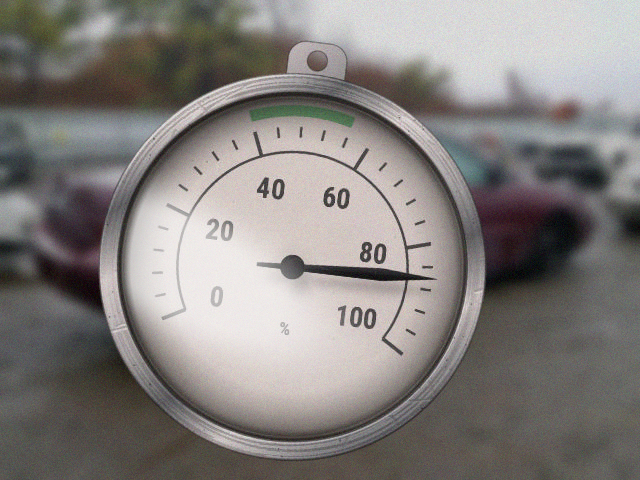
{"value": 86, "unit": "%"}
